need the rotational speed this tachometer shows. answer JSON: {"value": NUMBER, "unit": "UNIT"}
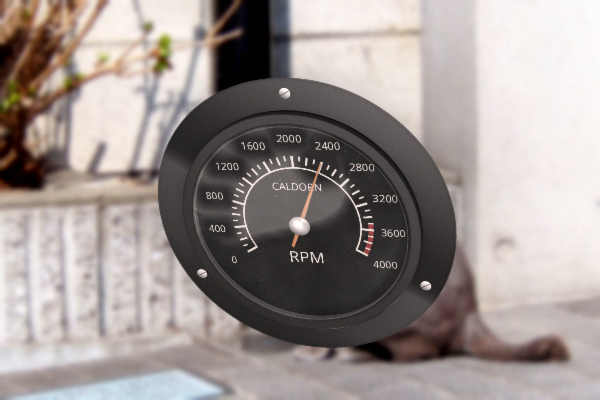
{"value": 2400, "unit": "rpm"}
